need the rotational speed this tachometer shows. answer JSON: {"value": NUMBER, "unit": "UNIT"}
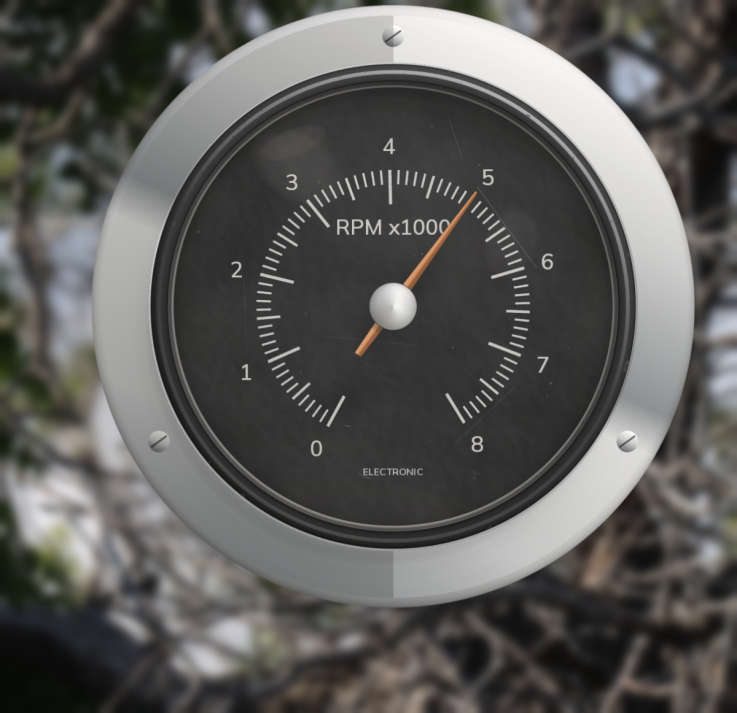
{"value": 5000, "unit": "rpm"}
